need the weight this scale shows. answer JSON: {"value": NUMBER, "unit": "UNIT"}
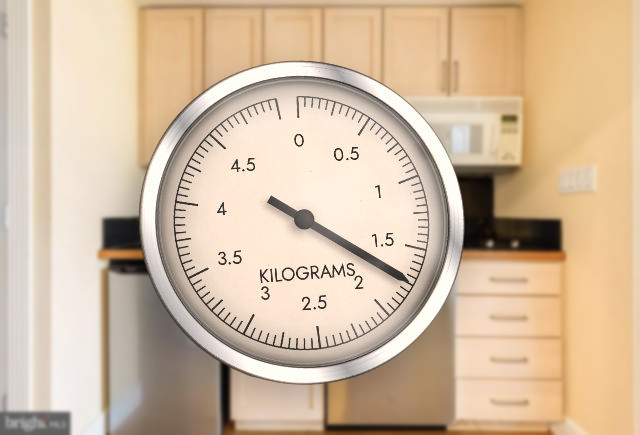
{"value": 1.75, "unit": "kg"}
